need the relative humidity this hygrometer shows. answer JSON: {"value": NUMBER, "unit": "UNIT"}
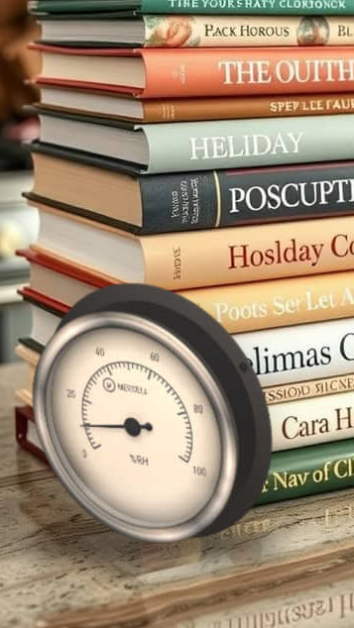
{"value": 10, "unit": "%"}
